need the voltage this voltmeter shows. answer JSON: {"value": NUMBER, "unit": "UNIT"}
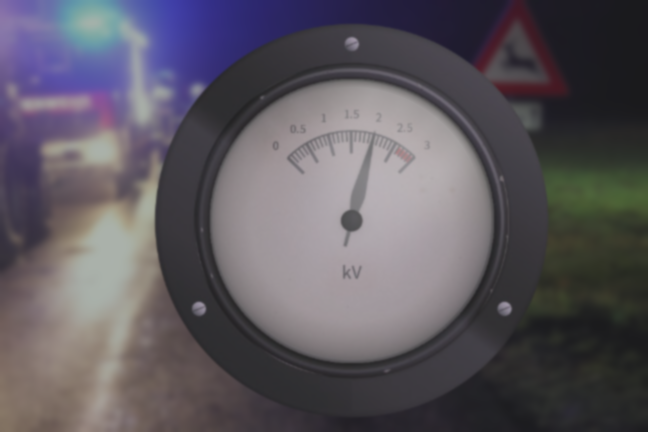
{"value": 2, "unit": "kV"}
